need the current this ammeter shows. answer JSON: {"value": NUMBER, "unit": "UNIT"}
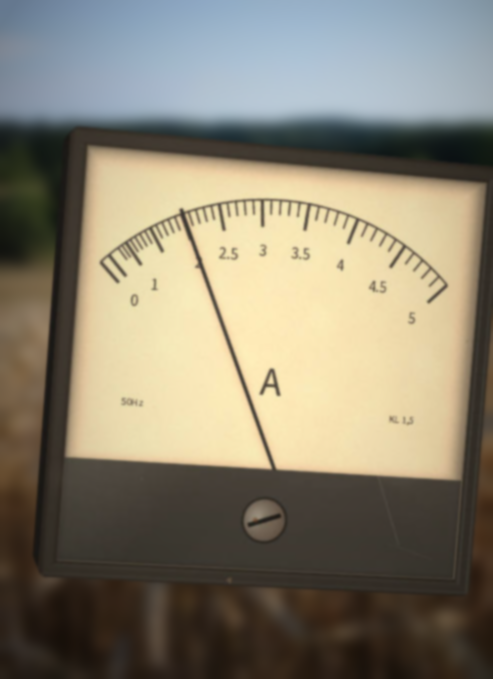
{"value": 2, "unit": "A"}
